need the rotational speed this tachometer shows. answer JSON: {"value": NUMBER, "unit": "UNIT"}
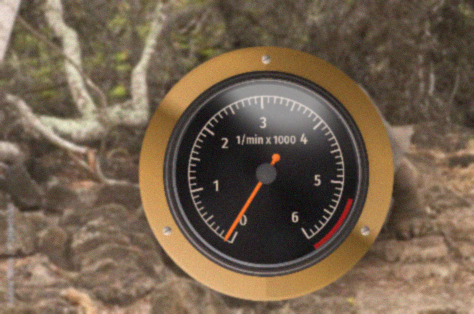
{"value": 100, "unit": "rpm"}
